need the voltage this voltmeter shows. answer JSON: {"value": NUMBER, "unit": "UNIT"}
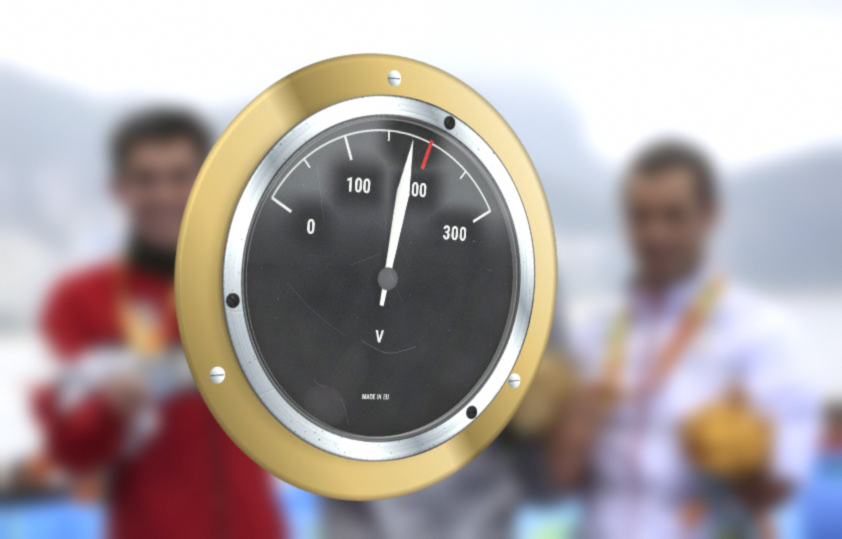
{"value": 175, "unit": "V"}
